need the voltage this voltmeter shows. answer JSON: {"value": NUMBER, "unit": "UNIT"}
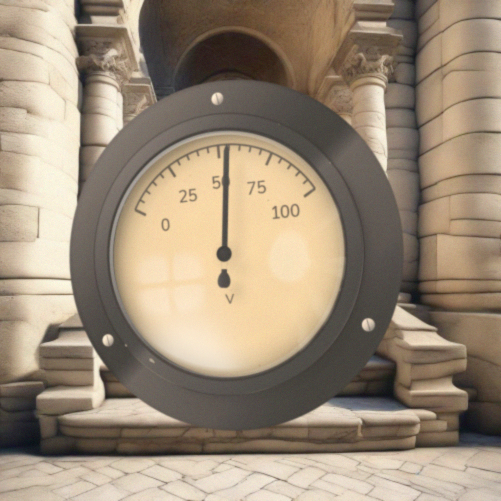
{"value": 55, "unit": "V"}
